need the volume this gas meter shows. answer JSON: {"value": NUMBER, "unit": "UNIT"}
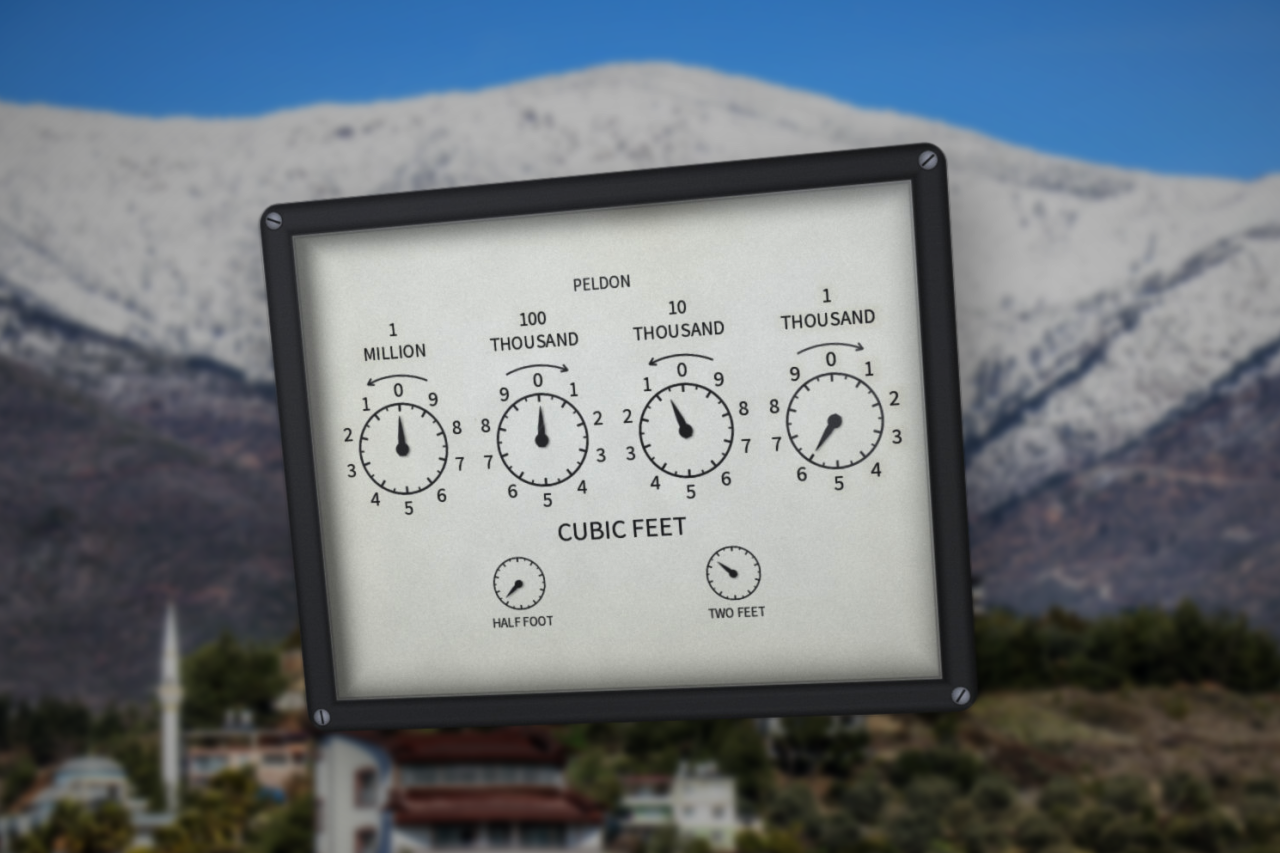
{"value": 600, "unit": "ft³"}
